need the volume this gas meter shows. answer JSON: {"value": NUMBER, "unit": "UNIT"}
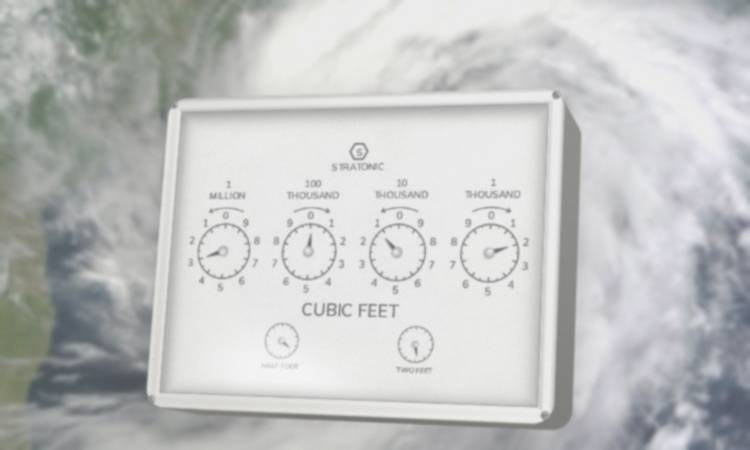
{"value": 301200, "unit": "ft³"}
